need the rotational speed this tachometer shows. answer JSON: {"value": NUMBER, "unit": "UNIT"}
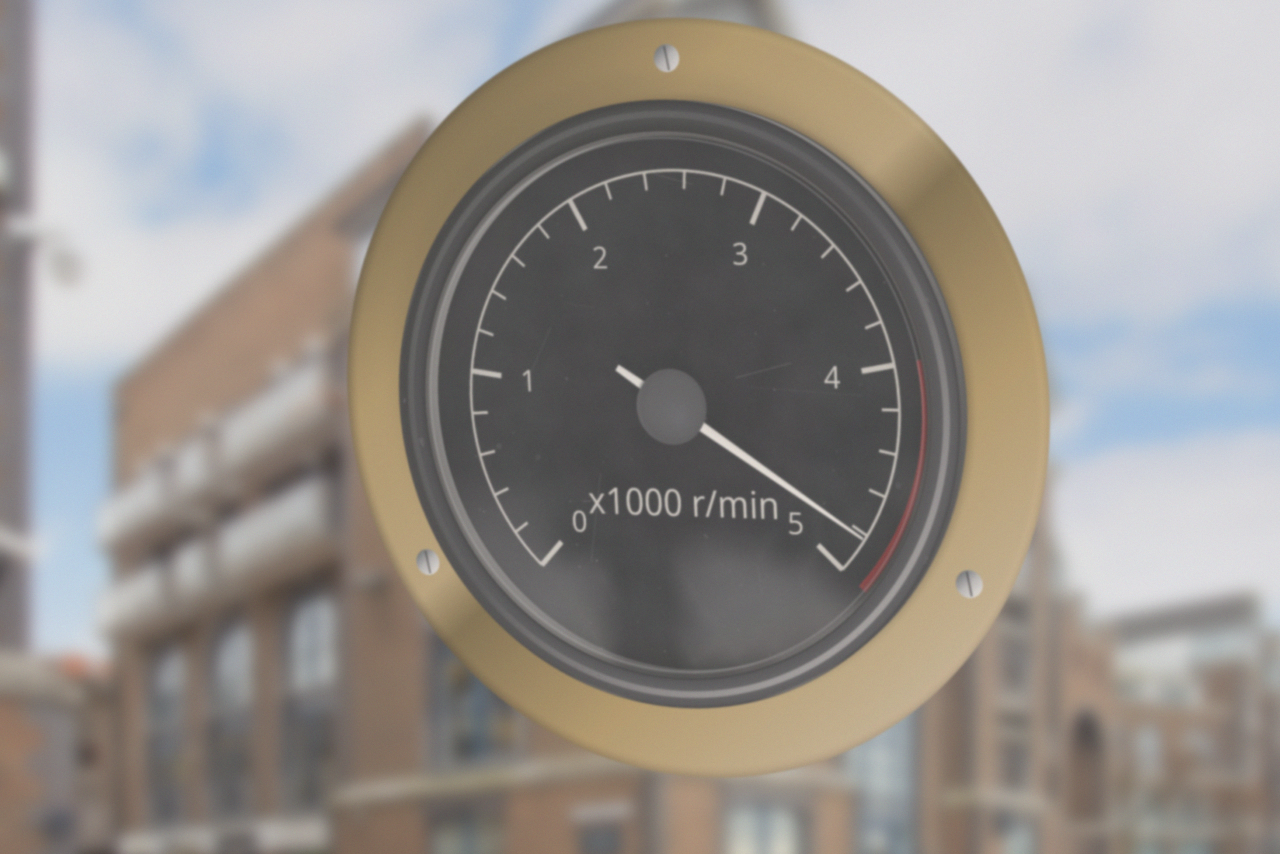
{"value": 4800, "unit": "rpm"}
